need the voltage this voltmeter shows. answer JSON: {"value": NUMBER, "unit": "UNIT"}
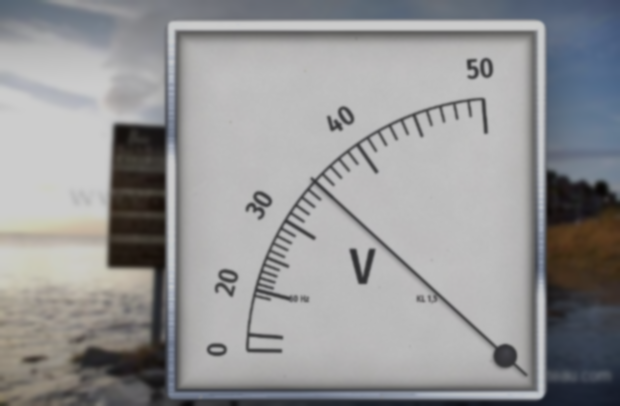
{"value": 35, "unit": "V"}
